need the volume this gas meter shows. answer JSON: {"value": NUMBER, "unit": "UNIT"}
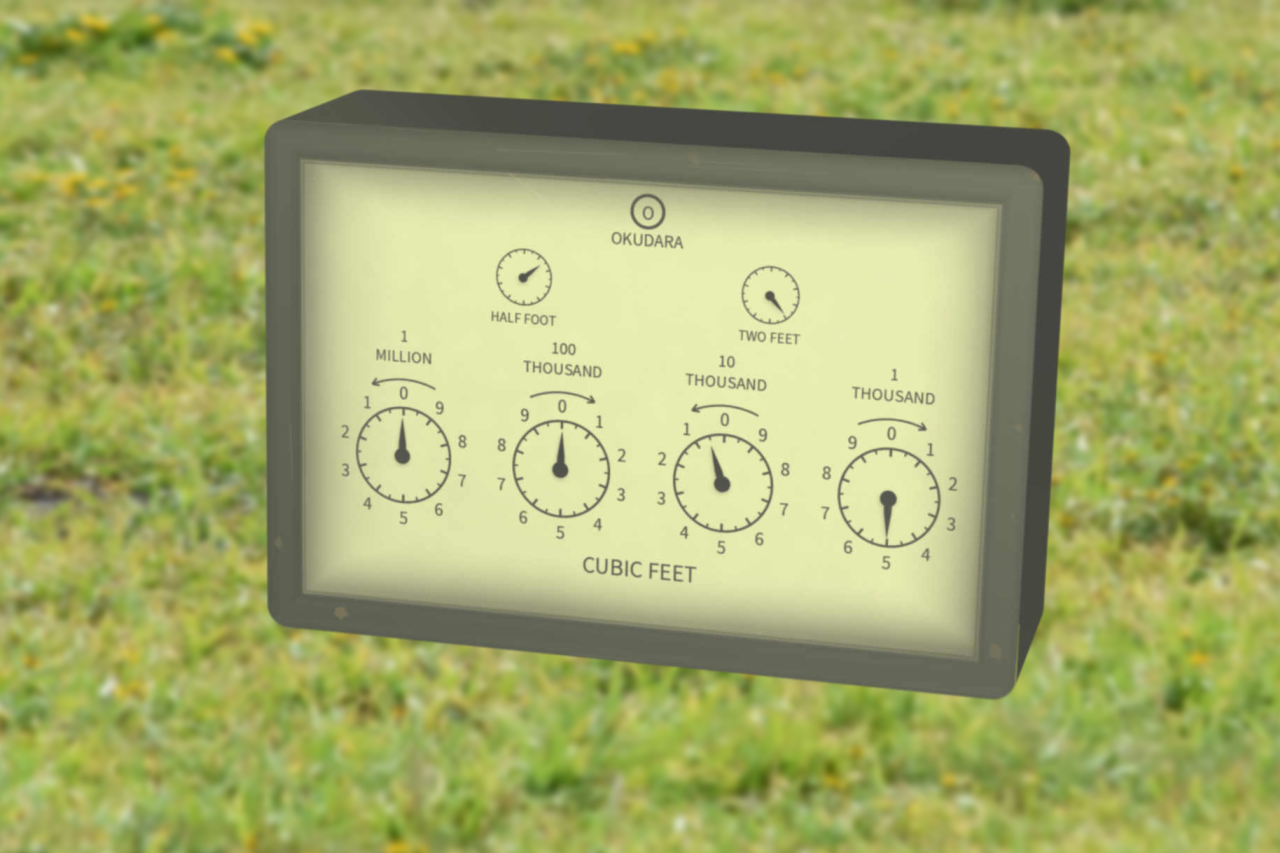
{"value": 500, "unit": "ft³"}
